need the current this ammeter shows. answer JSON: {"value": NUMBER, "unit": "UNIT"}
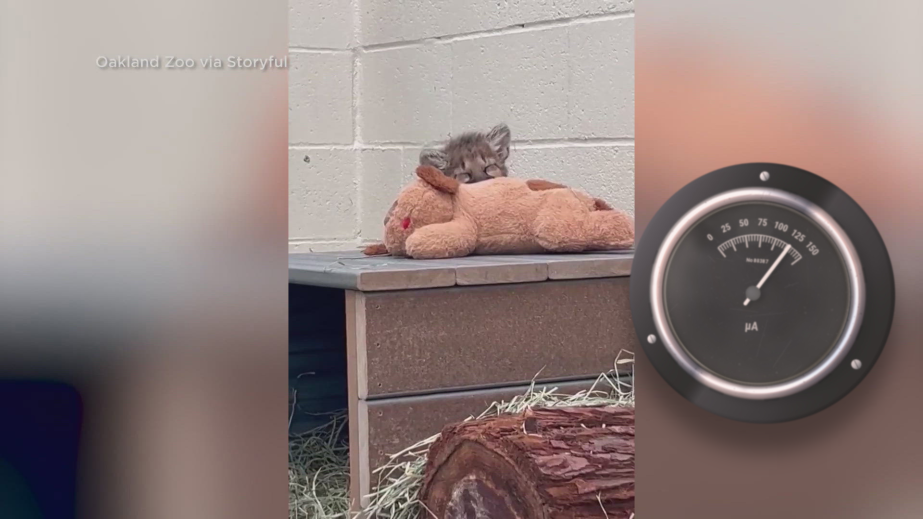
{"value": 125, "unit": "µA"}
